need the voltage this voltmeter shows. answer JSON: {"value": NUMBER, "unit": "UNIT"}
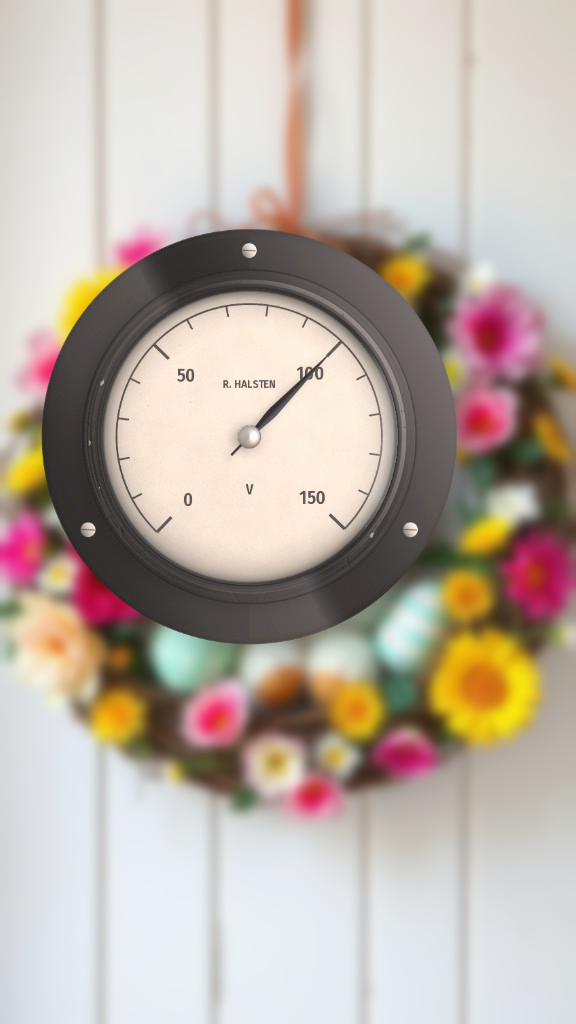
{"value": 100, "unit": "V"}
